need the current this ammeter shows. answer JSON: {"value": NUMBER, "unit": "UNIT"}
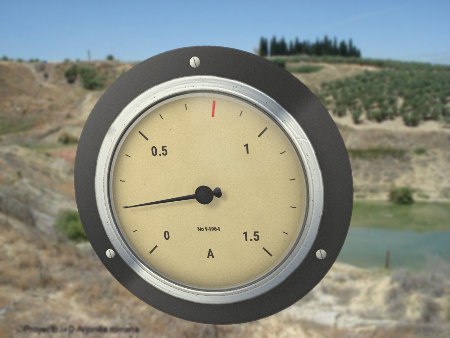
{"value": 0.2, "unit": "A"}
